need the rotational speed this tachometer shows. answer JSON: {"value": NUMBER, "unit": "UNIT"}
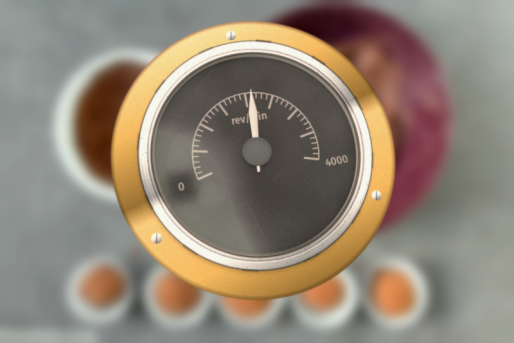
{"value": 2100, "unit": "rpm"}
